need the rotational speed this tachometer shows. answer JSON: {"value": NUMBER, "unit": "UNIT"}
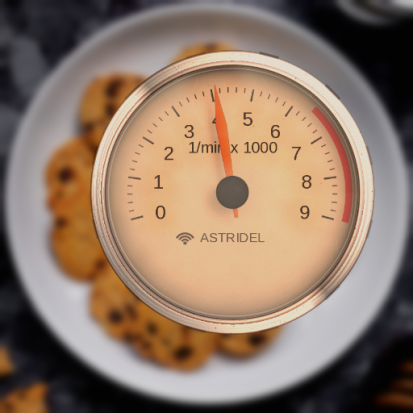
{"value": 4100, "unit": "rpm"}
